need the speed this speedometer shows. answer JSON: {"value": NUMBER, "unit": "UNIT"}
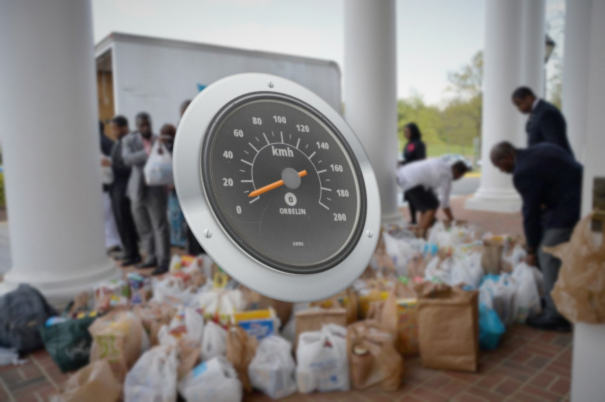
{"value": 5, "unit": "km/h"}
